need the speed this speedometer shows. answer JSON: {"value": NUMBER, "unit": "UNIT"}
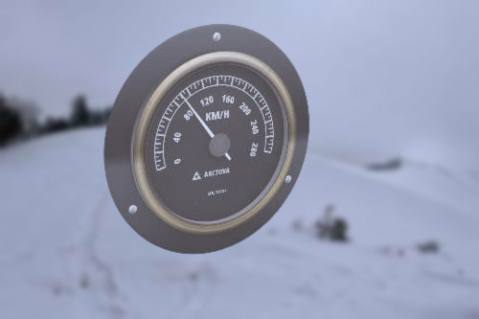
{"value": 90, "unit": "km/h"}
